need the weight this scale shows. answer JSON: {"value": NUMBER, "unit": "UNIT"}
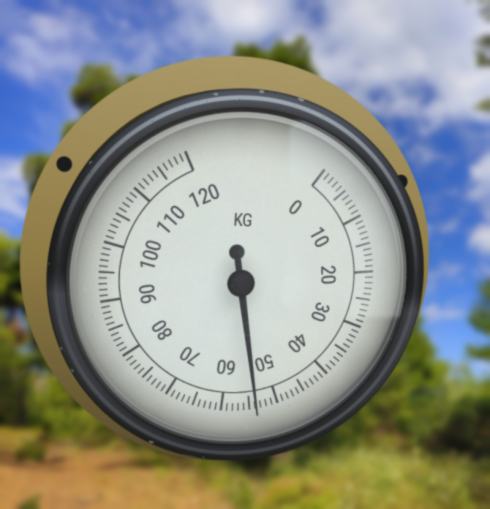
{"value": 54, "unit": "kg"}
